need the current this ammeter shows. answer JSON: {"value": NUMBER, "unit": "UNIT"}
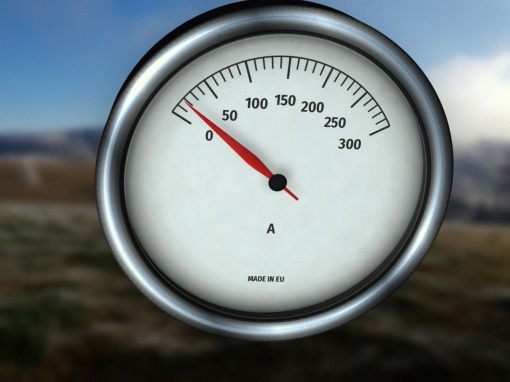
{"value": 20, "unit": "A"}
